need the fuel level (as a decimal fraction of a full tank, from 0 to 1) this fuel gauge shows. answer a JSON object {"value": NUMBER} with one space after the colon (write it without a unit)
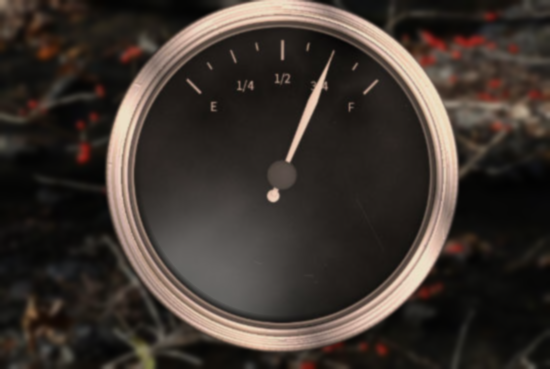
{"value": 0.75}
